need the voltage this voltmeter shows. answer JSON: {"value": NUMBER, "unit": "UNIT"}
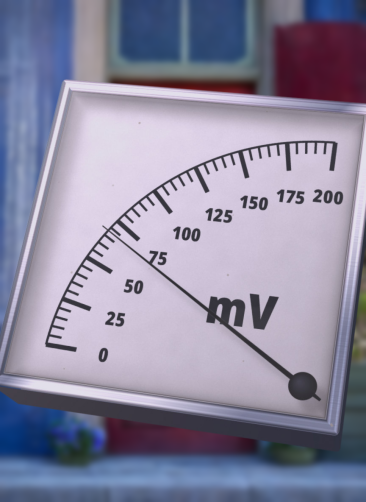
{"value": 67.5, "unit": "mV"}
